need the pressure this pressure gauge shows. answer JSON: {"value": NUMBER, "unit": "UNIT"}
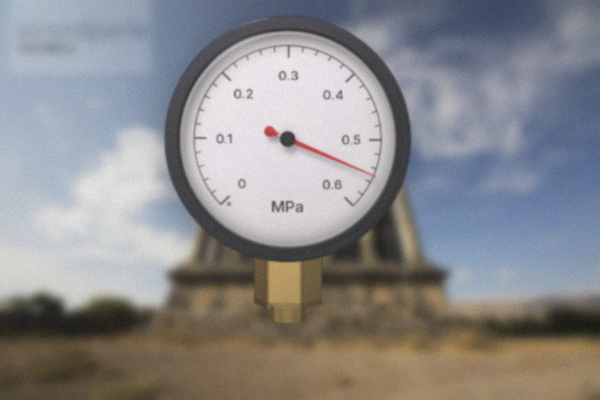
{"value": 0.55, "unit": "MPa"}
